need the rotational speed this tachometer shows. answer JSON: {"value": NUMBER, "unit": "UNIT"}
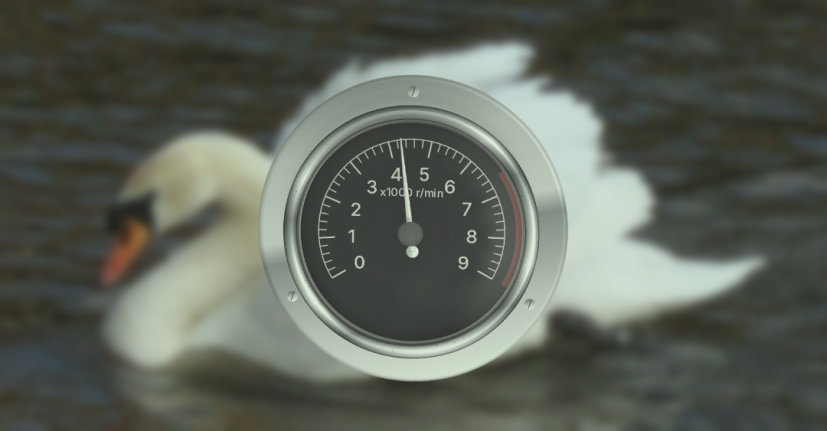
{"value": 4300, "unit": "rpm"}
